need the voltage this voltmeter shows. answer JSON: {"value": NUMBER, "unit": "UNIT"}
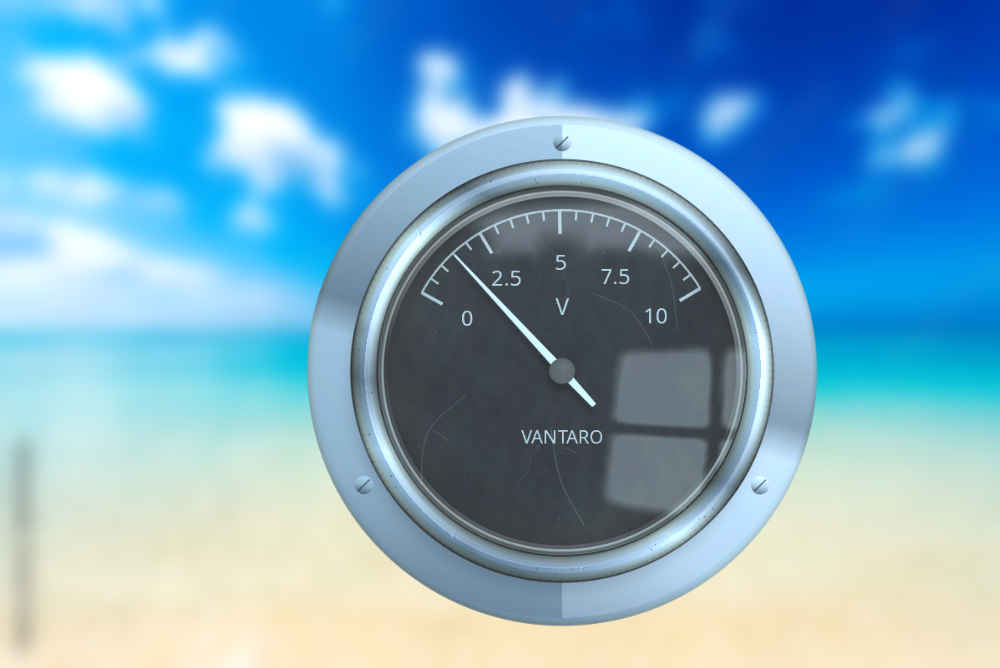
{"value": 1.5, "unit": "V"}
